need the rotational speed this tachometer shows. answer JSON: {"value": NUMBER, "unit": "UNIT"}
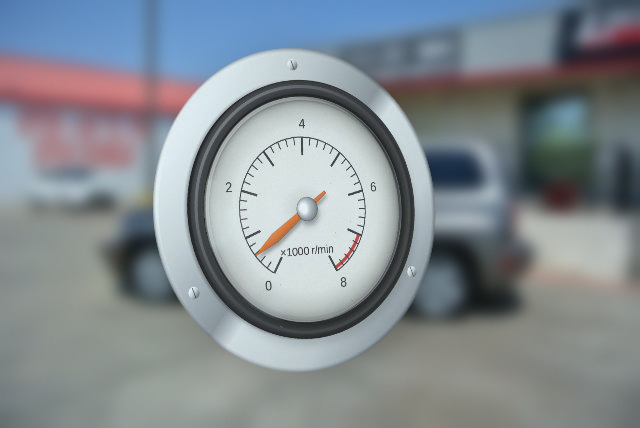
{"value": 600, "unit": "rpm"}
